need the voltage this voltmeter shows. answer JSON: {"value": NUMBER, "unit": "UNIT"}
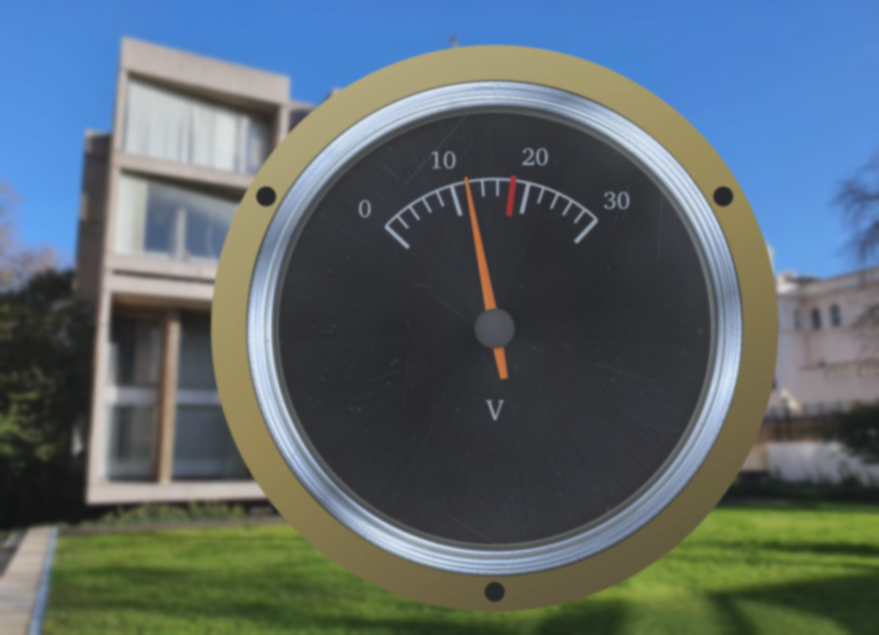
{"value": 12, "unit": "V"}
